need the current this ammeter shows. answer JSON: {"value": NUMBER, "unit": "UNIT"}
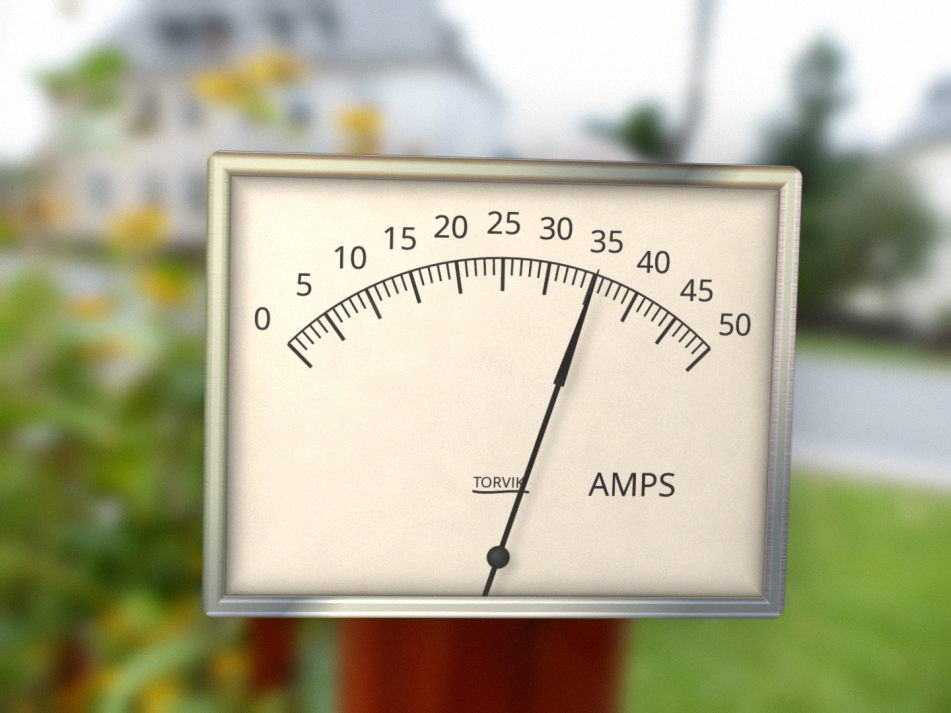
{"value": 35, "unit": "A"}
